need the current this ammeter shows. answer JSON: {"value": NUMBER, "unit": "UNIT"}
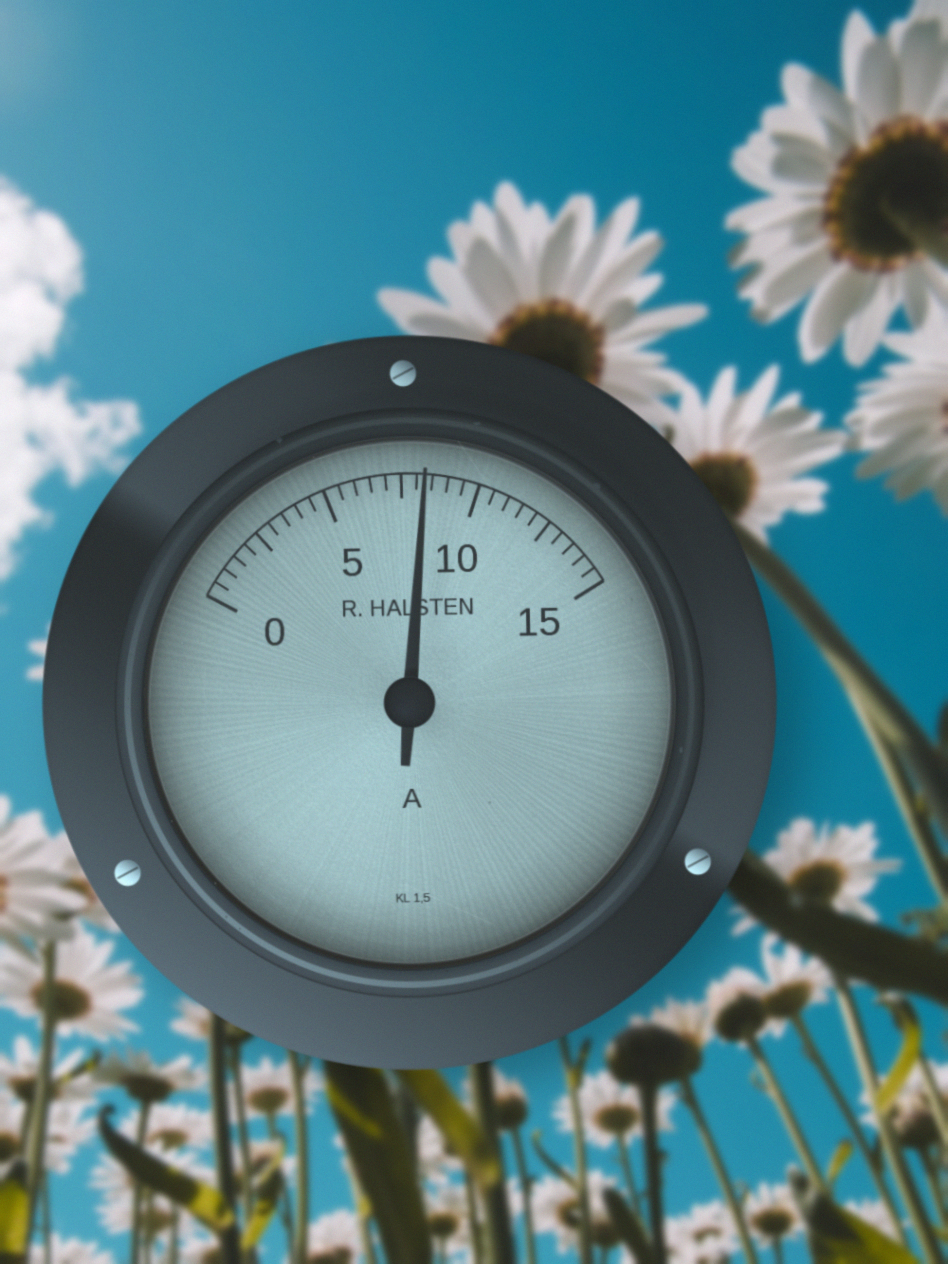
{"value": 8.25, "unit": "A"}
